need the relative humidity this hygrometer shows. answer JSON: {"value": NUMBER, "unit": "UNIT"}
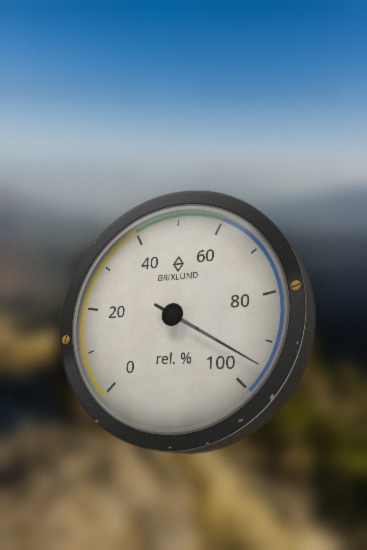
{"value": 95, "unit": "%"}
